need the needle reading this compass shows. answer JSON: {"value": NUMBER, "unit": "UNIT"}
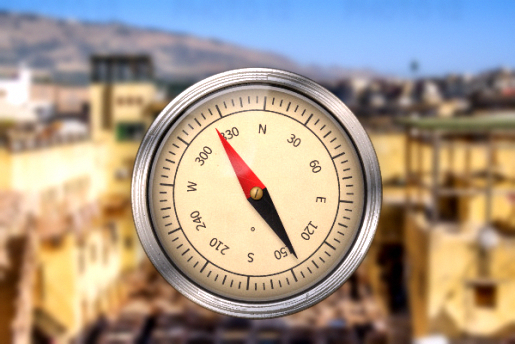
{"value": 322.5, "unit": "°"}
